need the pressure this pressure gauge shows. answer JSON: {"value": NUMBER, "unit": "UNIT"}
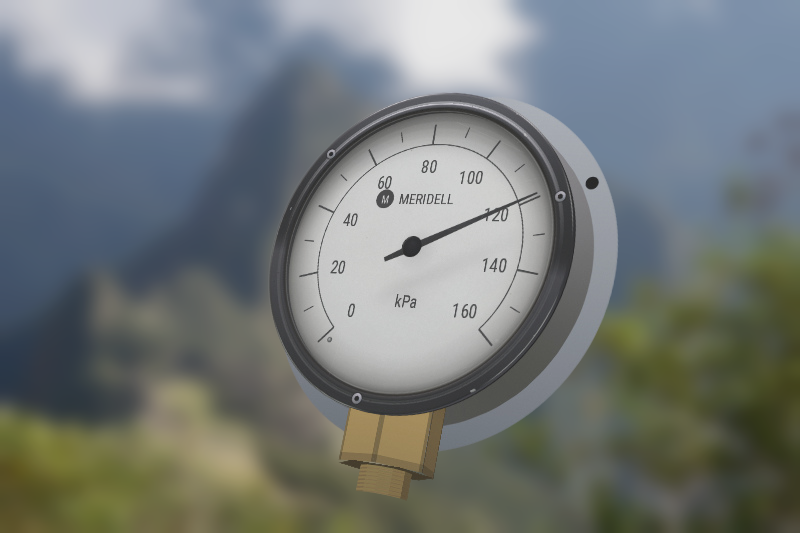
{"value": 120, "unit": "kPa"}
